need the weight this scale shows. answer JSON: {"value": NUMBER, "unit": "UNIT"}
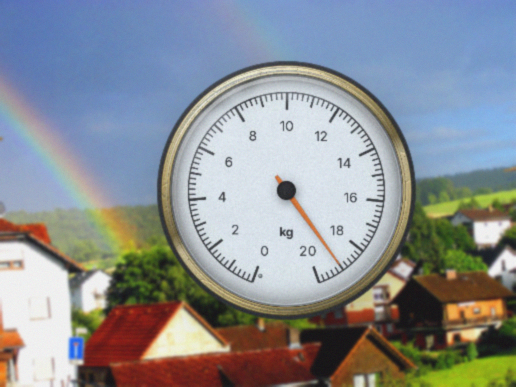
{"value": 19, "unit": "kg"}
